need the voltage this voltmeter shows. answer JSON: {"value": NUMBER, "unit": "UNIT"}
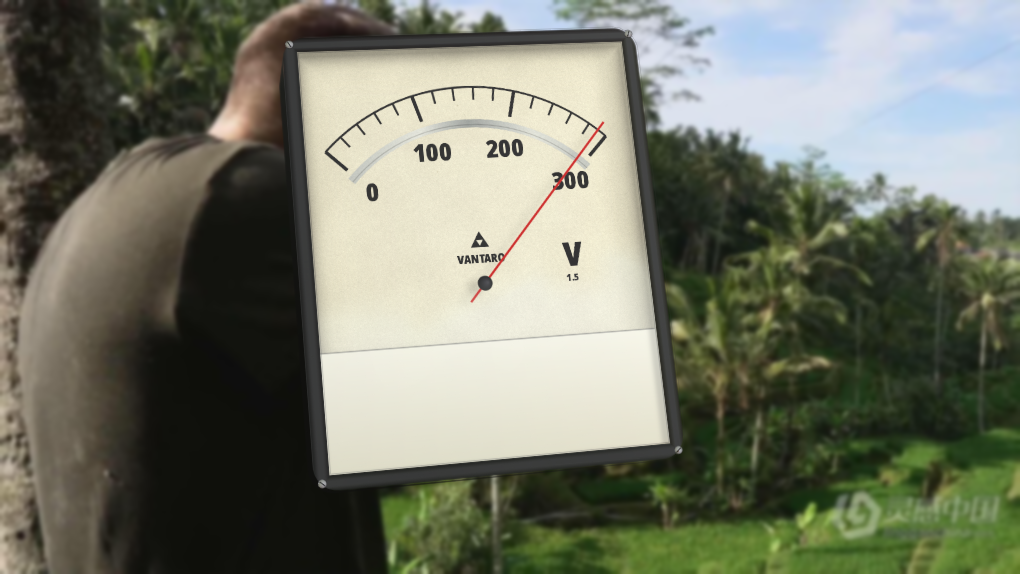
{"value": 290, "unit": "V"}
